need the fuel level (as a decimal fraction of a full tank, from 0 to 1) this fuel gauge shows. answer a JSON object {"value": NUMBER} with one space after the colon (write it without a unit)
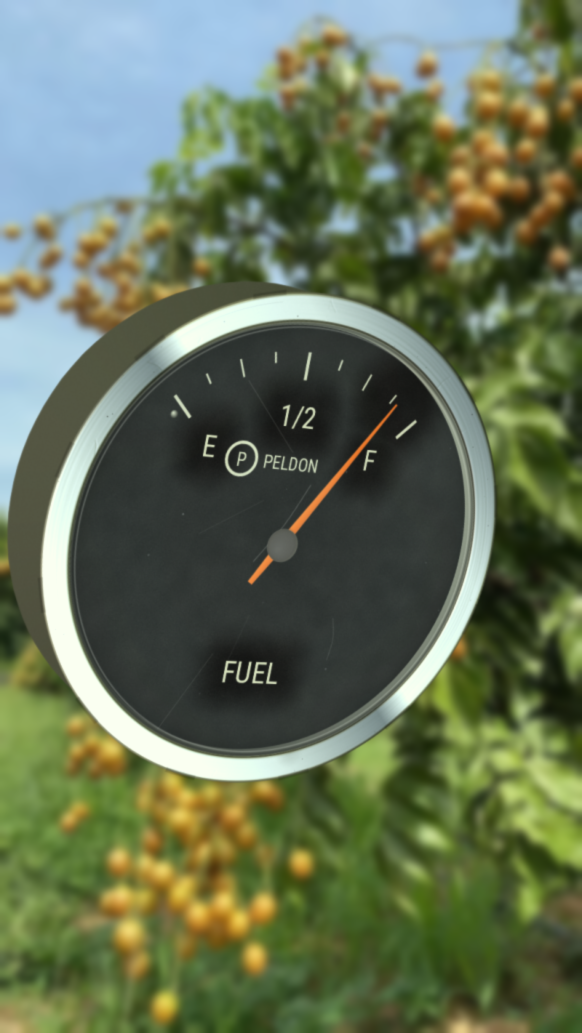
{"value": 0.875}
